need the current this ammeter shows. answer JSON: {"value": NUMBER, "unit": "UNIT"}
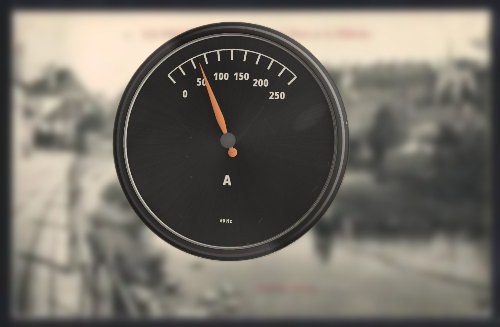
{"value": 62.5, "unit": "A"}
